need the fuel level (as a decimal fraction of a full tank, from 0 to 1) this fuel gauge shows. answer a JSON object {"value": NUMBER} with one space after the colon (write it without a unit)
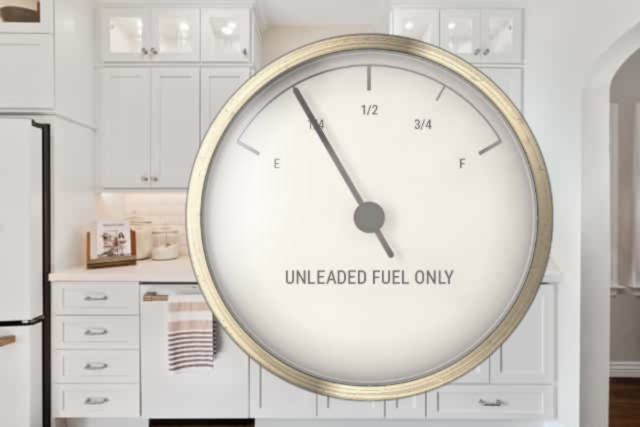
{"value": 0.25}
